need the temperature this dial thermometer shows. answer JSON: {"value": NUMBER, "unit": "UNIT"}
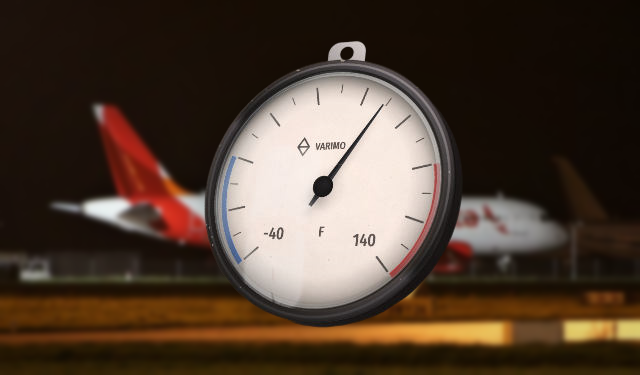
{"value": 70, "unit": "°F"}
